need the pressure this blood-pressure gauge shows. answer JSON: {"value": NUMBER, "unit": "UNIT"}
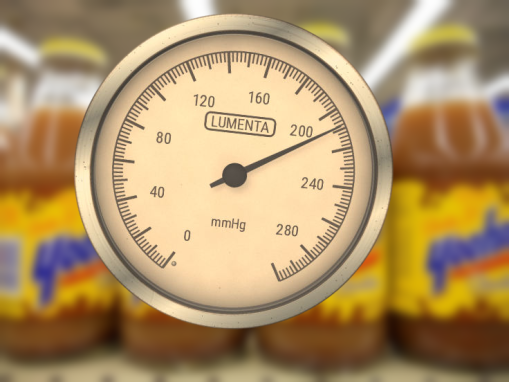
{"value": 208, "unit": "mmHg"}
